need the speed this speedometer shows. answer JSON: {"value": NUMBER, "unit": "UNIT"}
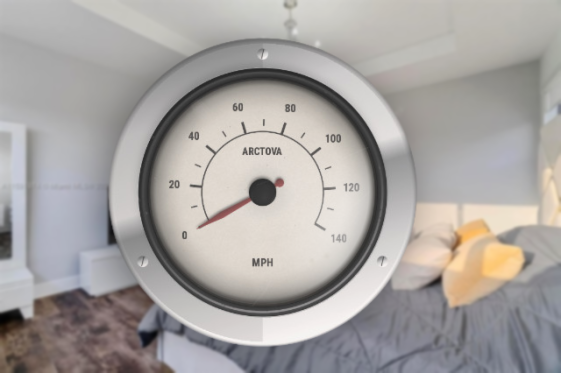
{"value": 0, "unit": "mph"}
